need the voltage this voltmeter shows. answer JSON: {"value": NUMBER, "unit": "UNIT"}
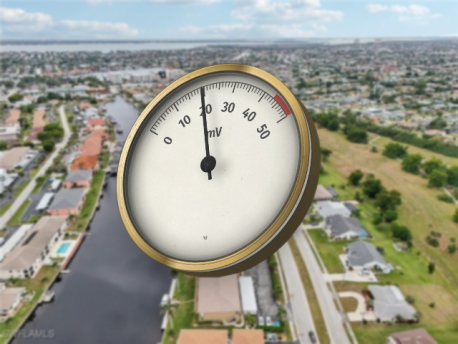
{"value": 20, "unit": "mV"}
